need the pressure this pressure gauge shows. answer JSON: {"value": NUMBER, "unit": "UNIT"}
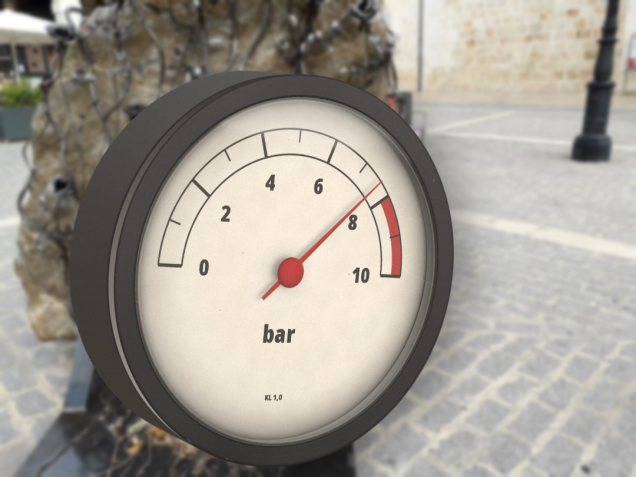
{"value": 7.5, "unit": "bar"}
